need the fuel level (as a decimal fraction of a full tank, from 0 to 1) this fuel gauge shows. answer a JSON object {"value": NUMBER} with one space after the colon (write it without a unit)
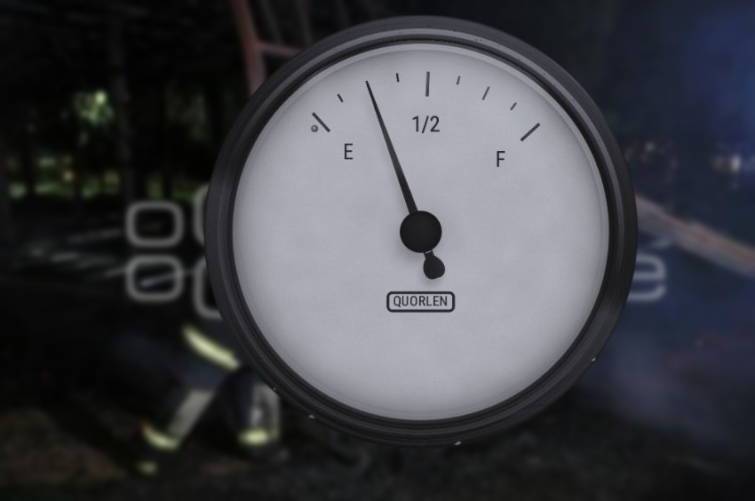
{"value": 0.25}
